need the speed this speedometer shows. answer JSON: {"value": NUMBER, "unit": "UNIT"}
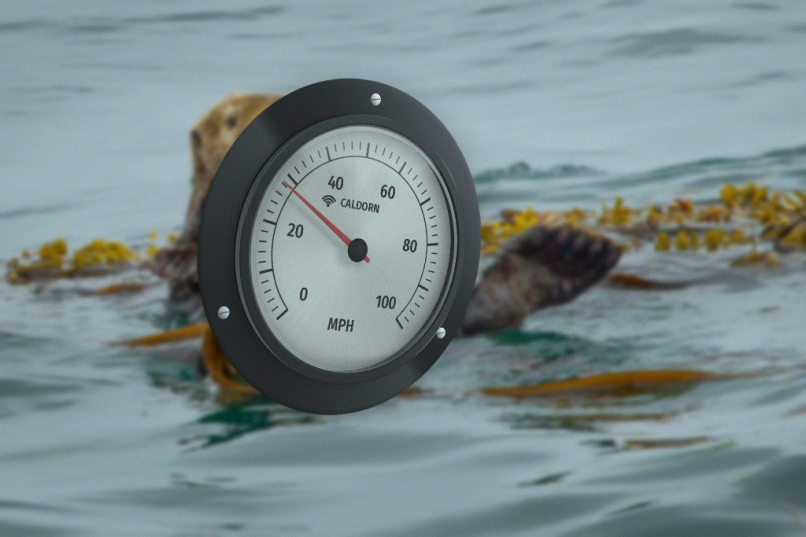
{"value": 28, "unit": "mph"}
